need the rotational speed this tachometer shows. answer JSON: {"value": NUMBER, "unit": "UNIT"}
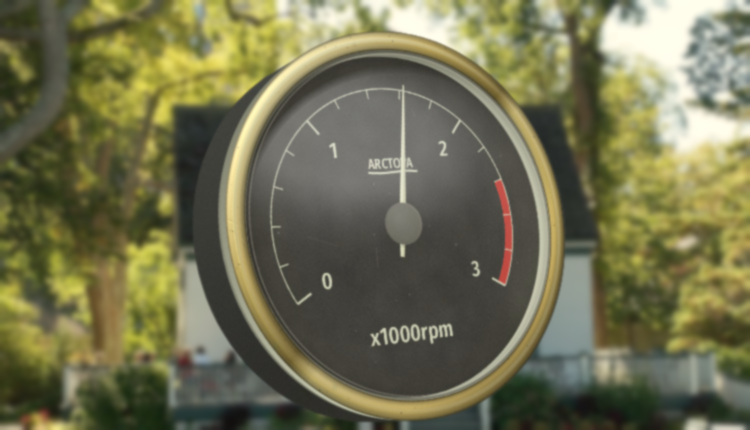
{"value": 1600, "unit": "rpm"}
